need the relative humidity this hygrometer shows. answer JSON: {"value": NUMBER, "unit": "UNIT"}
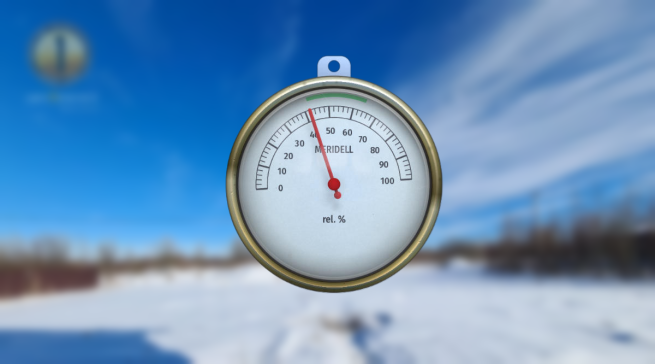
{"value": 42, "unit": "%"}
